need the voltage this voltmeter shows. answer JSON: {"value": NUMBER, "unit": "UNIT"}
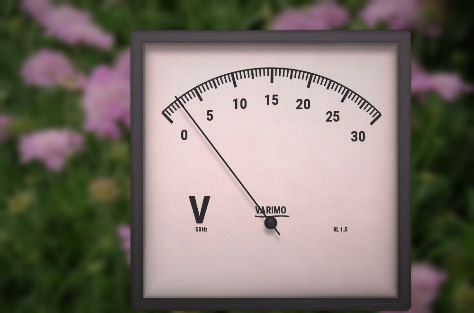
{"value": 2.5, "unit": "V"}
